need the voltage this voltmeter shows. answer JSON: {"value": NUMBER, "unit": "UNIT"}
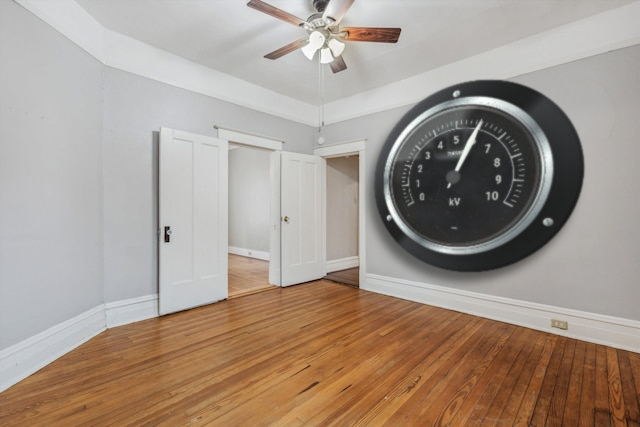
{"value": 6, "unit": "kV"}
